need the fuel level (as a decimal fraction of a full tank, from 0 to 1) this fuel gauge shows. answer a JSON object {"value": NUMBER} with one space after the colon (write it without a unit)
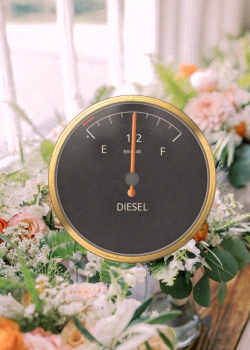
{"value": 0.5}
